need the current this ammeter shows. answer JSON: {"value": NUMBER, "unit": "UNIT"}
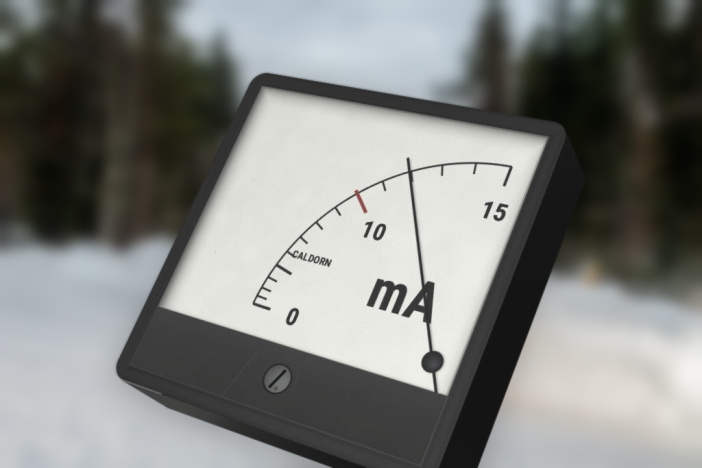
{"value": 12, "unit": "mA"}
